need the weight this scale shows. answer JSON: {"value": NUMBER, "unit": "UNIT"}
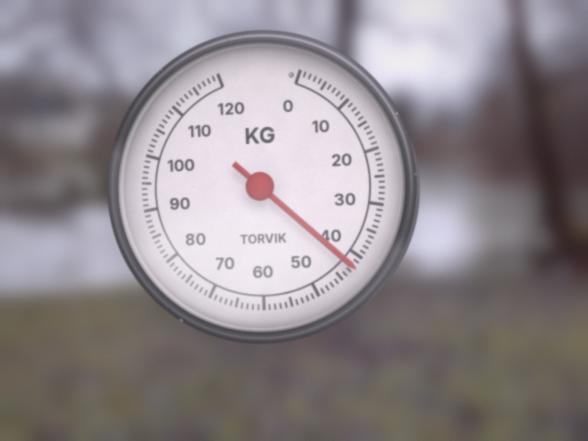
{"value": 42, "unit": "kg"}
